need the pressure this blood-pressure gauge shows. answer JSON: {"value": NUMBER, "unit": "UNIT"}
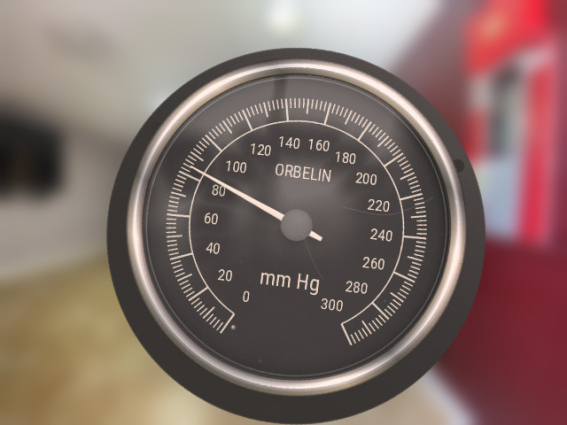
{"value": 84, "unit": "mmHg"}
